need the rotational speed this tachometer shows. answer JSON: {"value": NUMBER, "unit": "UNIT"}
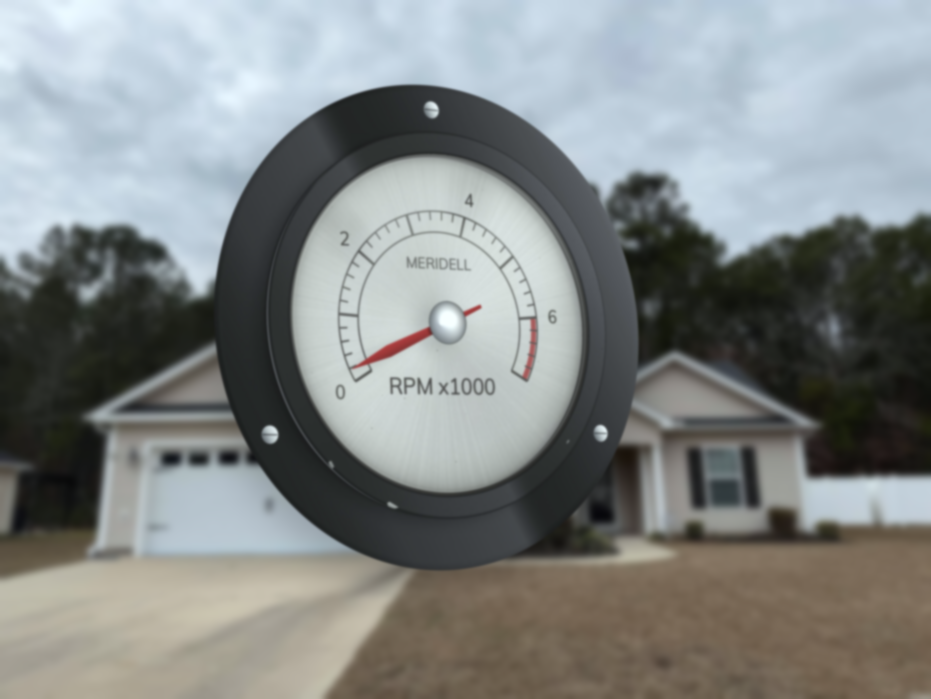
{"value": 200, "unit": "rpm"}
